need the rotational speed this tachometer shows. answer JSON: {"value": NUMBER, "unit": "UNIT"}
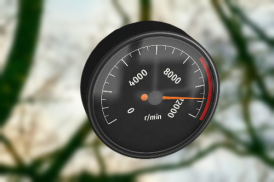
{"value": 10750, "unit": "rpm"}
